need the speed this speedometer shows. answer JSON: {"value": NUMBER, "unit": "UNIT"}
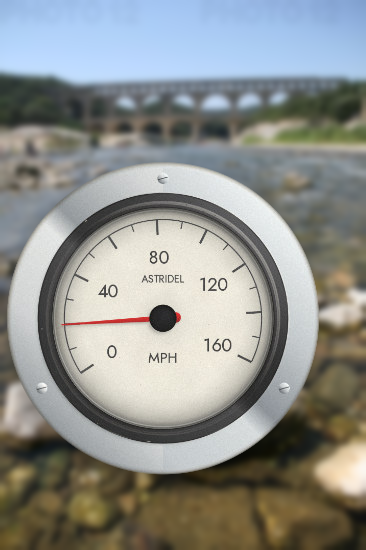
{"value": 20, "unit": "mph"}
